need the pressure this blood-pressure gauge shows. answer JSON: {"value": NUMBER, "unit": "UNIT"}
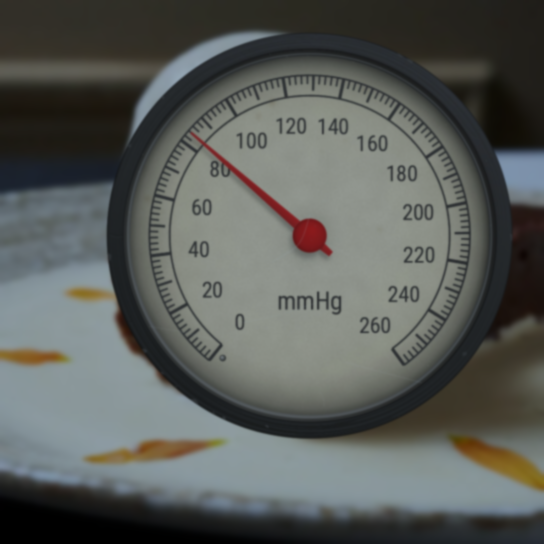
{"value": 84, "unit": "mmHg"}
